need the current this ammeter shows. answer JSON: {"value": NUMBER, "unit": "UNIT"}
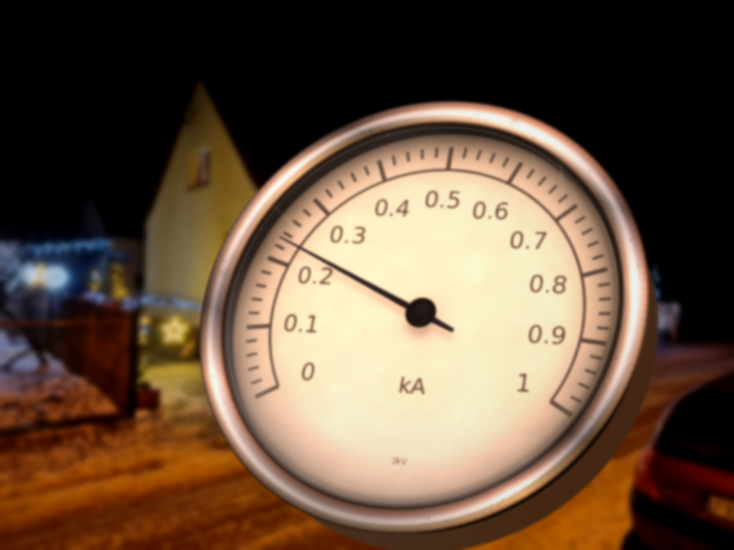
{"value": 0.23, "unit": "kA"}
